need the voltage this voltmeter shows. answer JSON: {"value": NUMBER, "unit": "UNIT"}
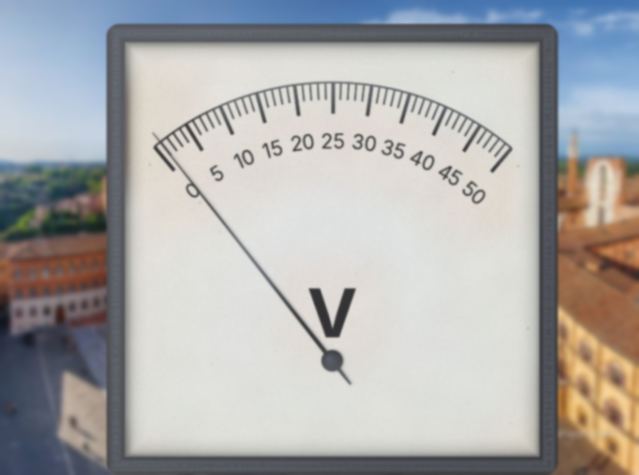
{"value": 1, "unit": "V"}
